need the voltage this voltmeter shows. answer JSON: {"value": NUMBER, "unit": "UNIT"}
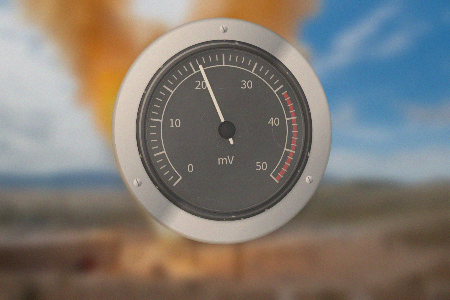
{"value": 21, "unit": "mV"}
